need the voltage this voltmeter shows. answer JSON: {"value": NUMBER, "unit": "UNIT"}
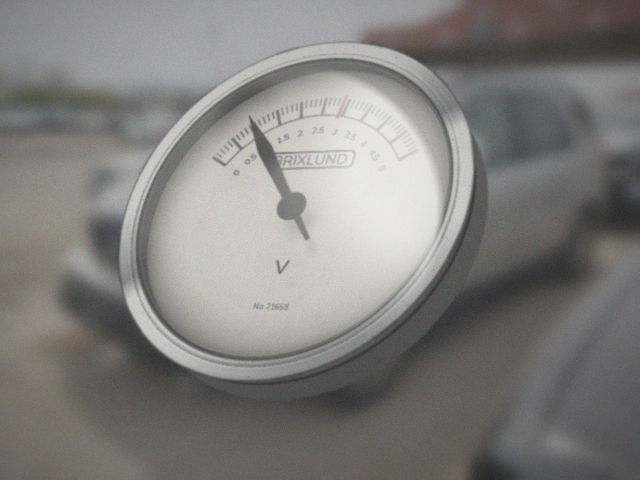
{"value": 1, "unit": "V"}
